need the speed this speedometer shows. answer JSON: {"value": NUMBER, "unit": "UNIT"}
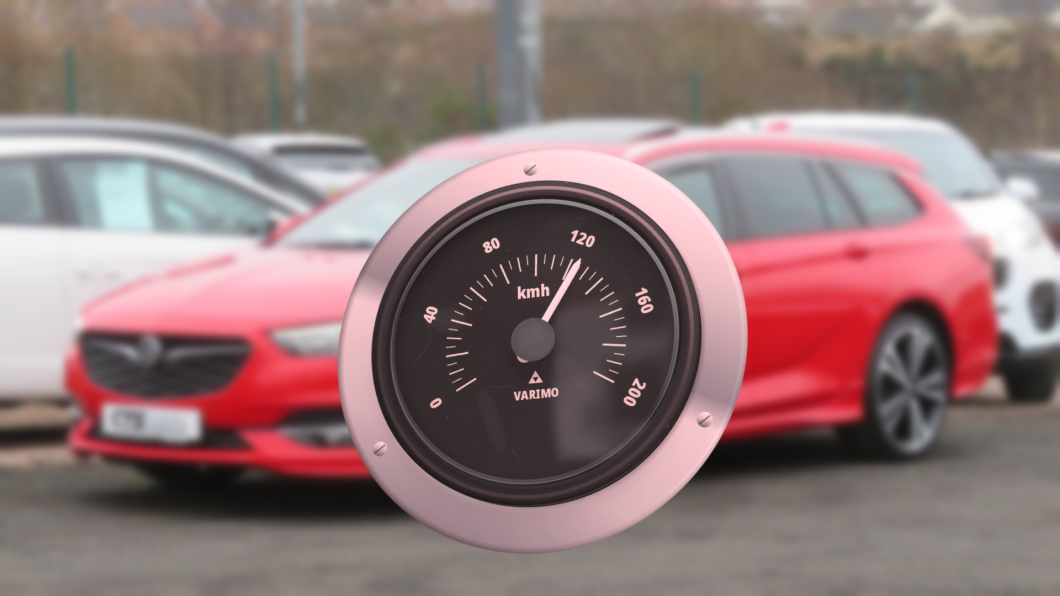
{"value": 125, "unit": "km/h"}
